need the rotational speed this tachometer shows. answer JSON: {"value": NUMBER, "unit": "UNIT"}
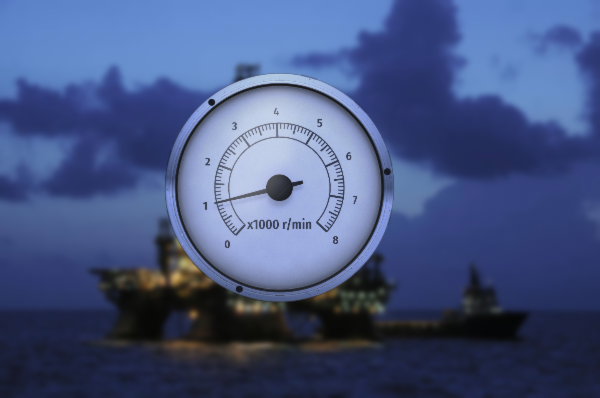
{"value": 1000, "unit": "rpm"}
